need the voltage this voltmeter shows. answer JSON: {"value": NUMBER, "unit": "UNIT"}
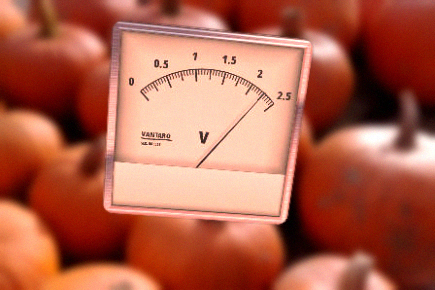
{"value": 2.25, "unit": "V"}
